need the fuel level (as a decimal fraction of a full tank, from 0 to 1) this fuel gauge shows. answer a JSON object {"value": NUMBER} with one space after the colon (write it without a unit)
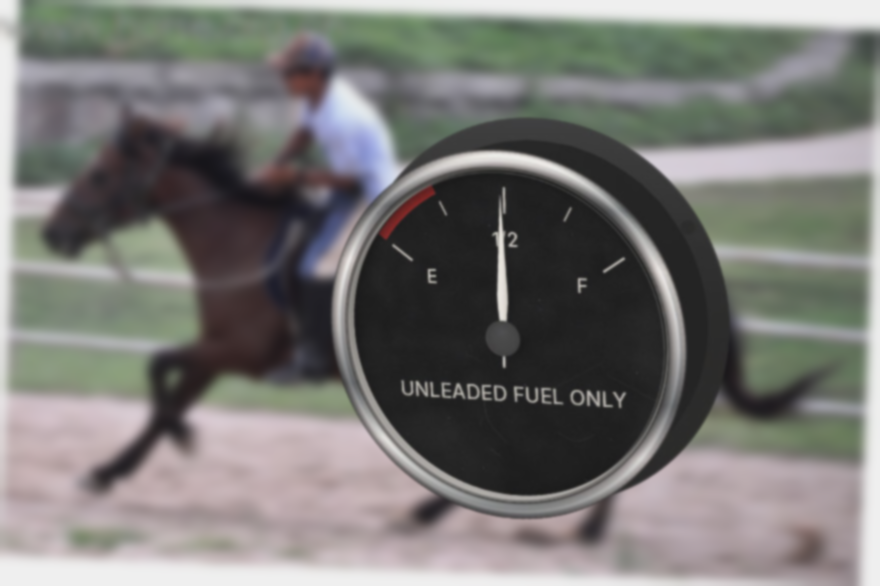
{"value": 0.5}
